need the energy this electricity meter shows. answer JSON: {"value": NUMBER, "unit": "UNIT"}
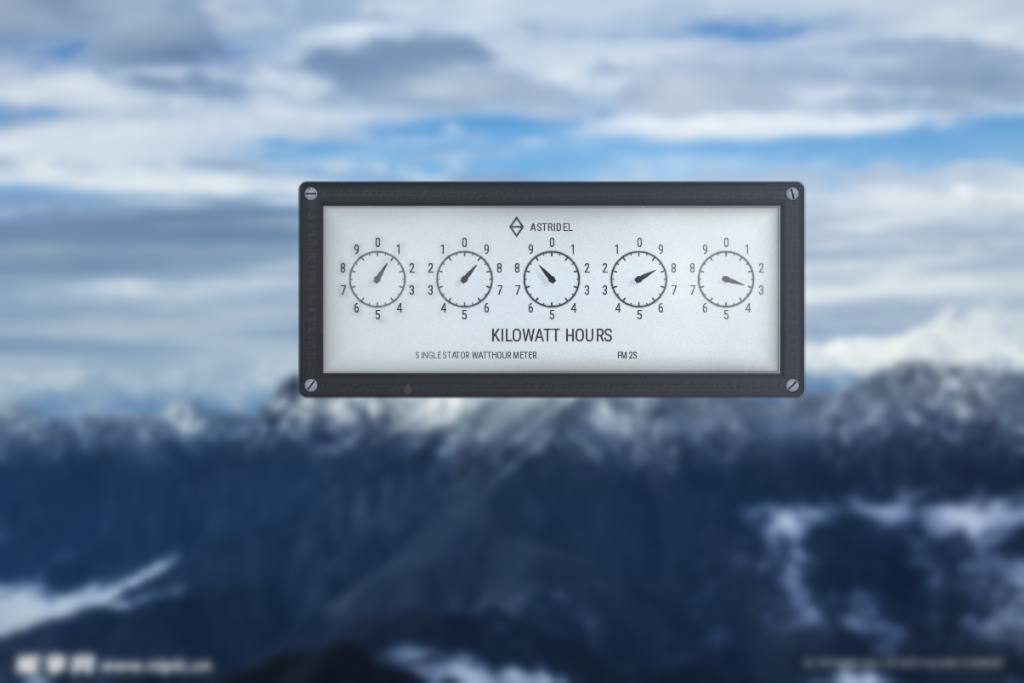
{"value": 8883, "unit": "kWh"}
